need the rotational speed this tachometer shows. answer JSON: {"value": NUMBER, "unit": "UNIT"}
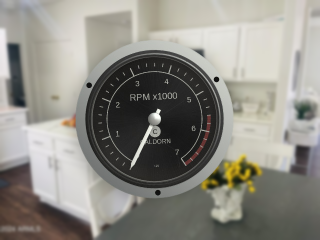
{"value": 0, "unit": "rpm"}
